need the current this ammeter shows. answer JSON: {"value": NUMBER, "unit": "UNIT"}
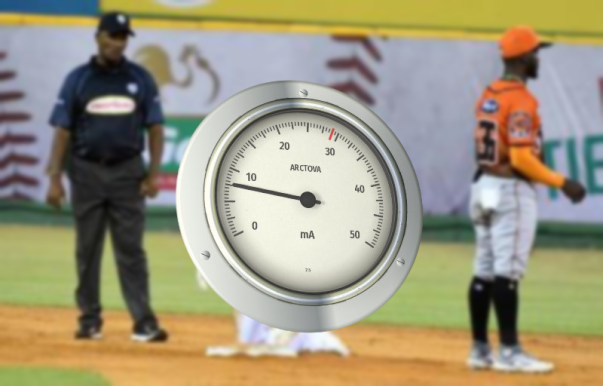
{"value": 7.5, "unit": "mA"}
